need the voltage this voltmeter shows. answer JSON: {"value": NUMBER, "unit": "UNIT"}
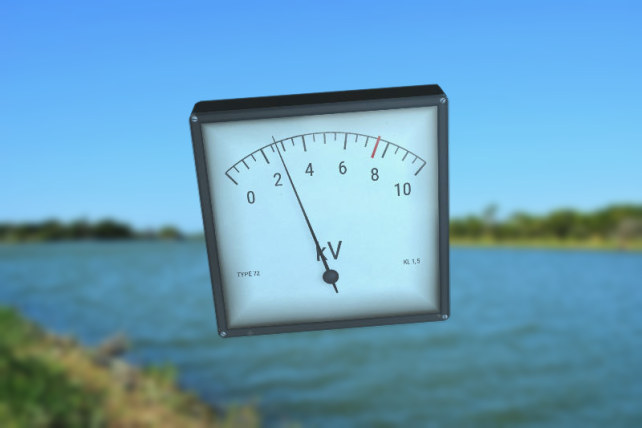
{"value": 2.75, "unit": "kV"}
